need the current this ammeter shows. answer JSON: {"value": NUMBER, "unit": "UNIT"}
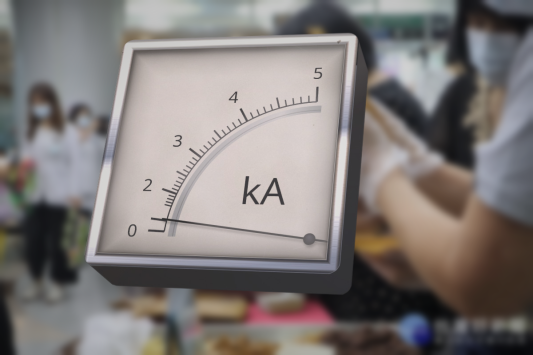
{"value": 1, "unit": "kA"}
